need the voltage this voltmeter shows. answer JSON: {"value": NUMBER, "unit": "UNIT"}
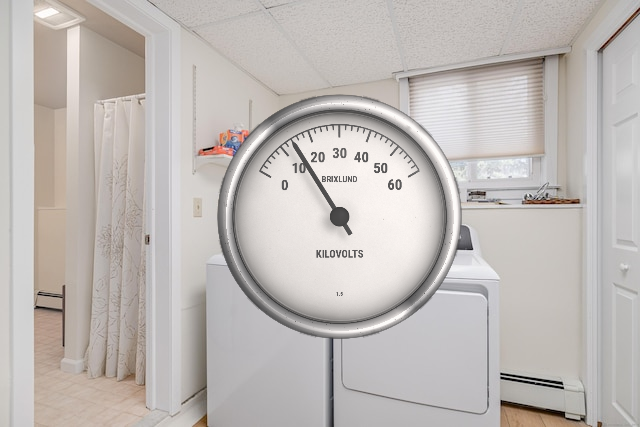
{"value": 14, "unit": "kV"}
